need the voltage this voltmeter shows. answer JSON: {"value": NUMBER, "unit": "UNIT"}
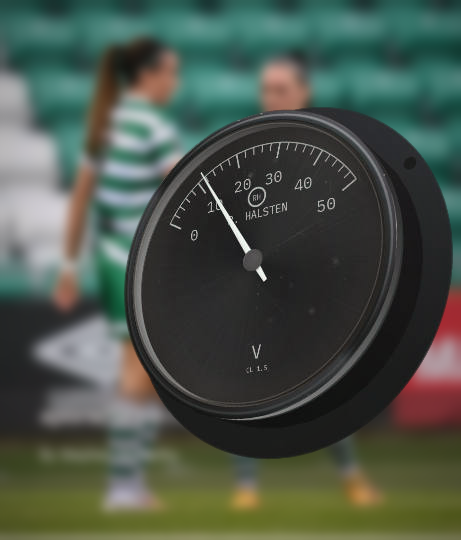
{"value": 12, "unit": "V"}
